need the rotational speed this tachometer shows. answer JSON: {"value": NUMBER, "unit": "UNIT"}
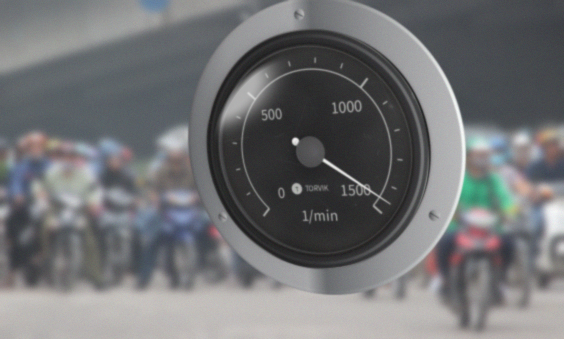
{"value": 1450, "unit": "rpm"}
